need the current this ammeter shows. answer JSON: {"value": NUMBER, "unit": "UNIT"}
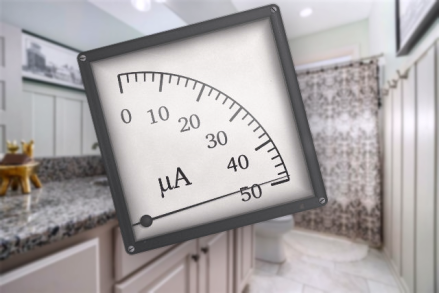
{"value": 49, "unit": "µA"}
